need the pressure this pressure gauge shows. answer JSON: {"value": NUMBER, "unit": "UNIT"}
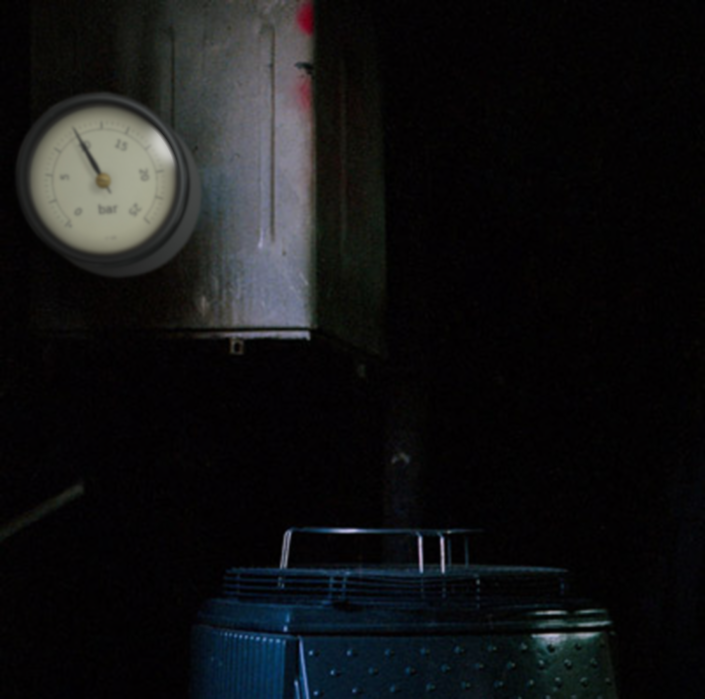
{"value": 10, "unit": "bar"}
